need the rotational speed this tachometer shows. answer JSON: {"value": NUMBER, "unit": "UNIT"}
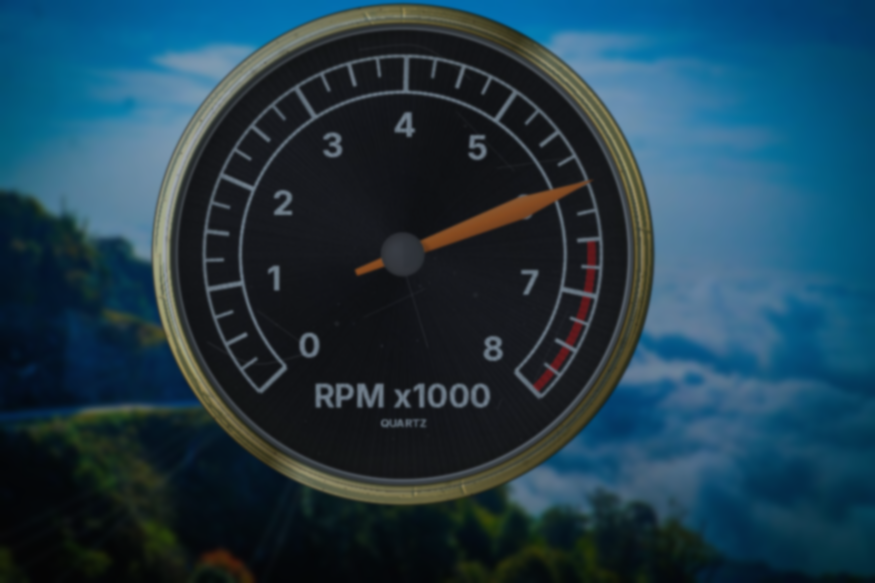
{"value": 6000, "unit": "rpm"}
